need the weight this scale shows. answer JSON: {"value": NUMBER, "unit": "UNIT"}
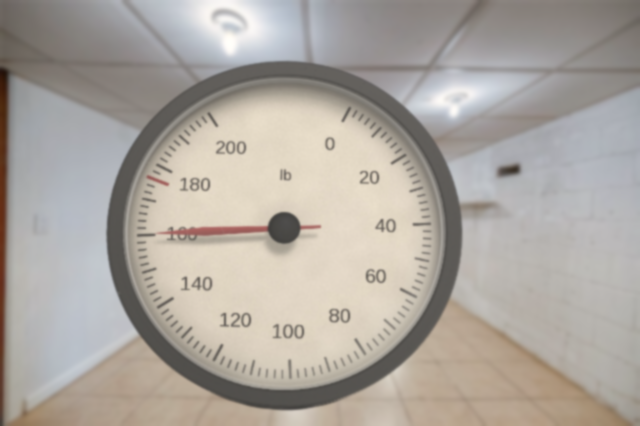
{"value": 160, "unit": "lb"}
